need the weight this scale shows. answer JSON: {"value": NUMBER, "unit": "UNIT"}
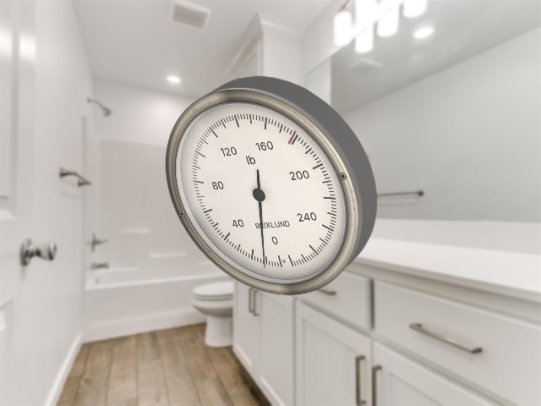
{"value": 10, "unit": "lb"}
